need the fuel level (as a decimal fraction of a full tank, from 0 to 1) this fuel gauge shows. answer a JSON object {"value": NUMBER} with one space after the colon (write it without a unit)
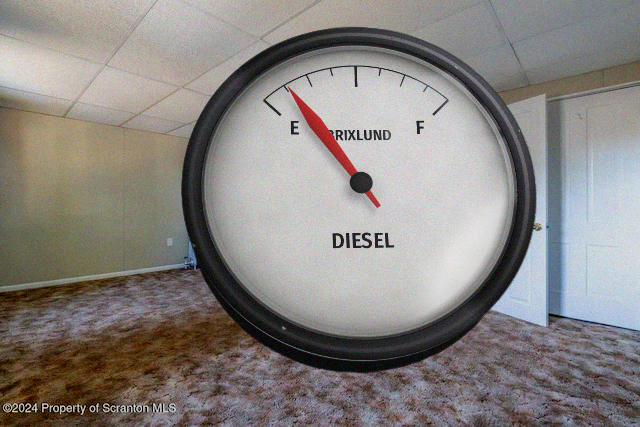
{"value": 0.125}
